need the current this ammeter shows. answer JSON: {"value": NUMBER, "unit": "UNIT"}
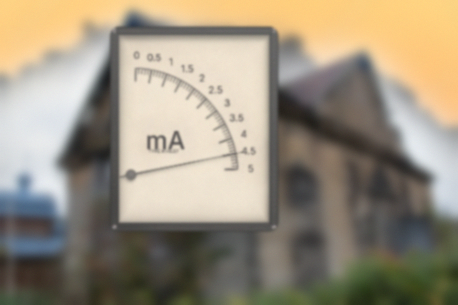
{"value": 4.5, "unit": "mA"}
